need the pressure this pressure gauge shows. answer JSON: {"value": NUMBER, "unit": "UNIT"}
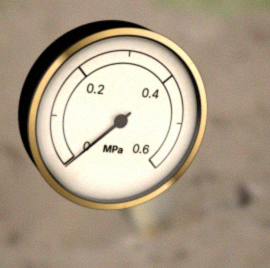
{"value": 0, "unit": "MPa"}
